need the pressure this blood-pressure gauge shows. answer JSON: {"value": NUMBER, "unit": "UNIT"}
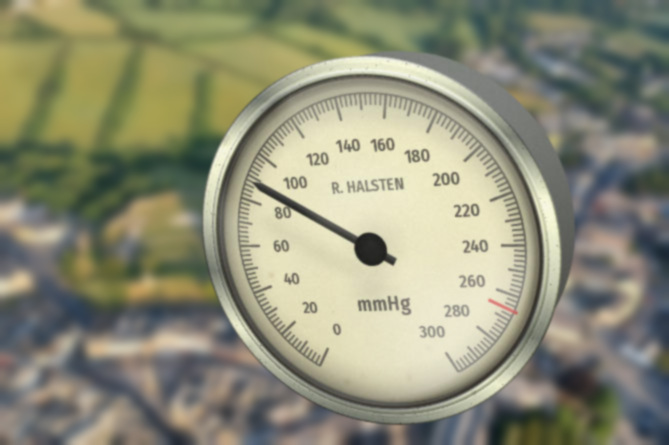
{"value": 90, "unit": "mmHg"}
